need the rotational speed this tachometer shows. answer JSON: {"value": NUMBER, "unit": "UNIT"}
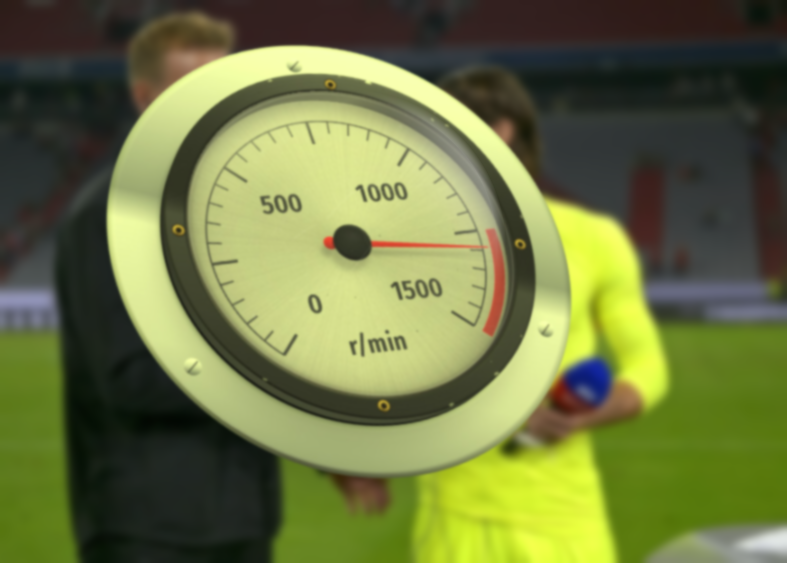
{"value": 1300, "unit": "rpm"}
